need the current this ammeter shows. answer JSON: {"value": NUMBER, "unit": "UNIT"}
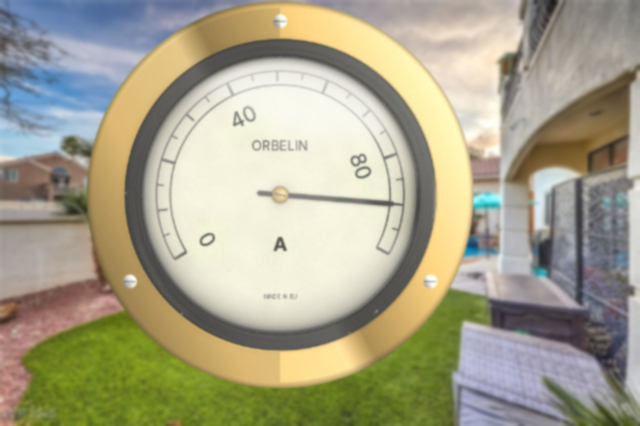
{"value": 90, "unit": "A"}
